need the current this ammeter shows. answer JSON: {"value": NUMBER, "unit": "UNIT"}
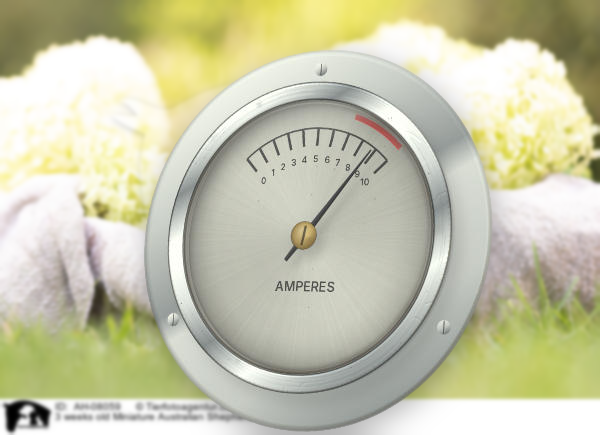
{"value": 9, "unit": "A"}
